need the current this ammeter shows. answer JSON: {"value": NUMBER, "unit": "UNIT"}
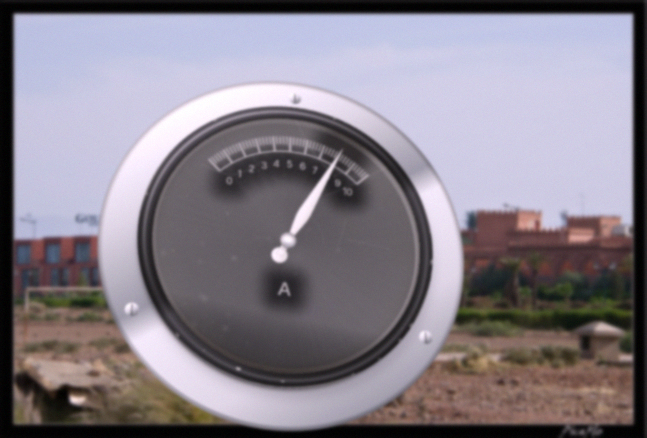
{"value": 8, "unit": "A"}
